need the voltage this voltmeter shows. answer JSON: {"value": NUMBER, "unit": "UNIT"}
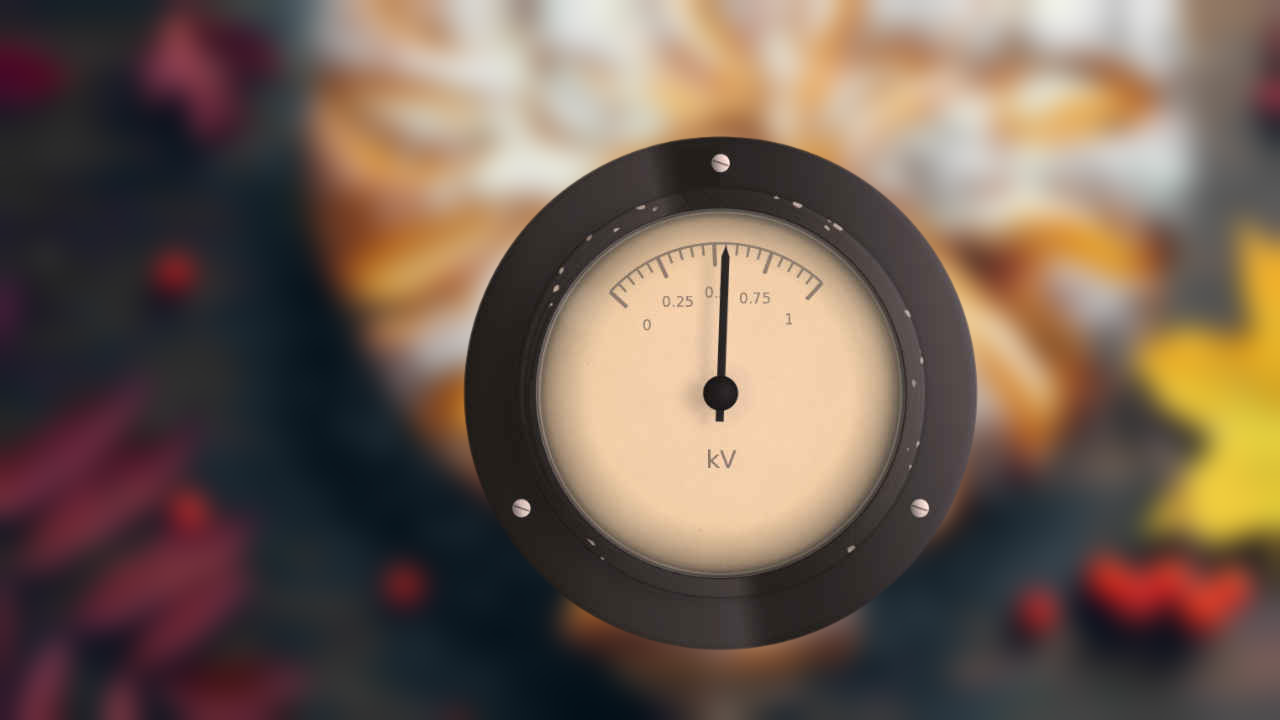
{"value": 0.55, "unit": "kV"}
